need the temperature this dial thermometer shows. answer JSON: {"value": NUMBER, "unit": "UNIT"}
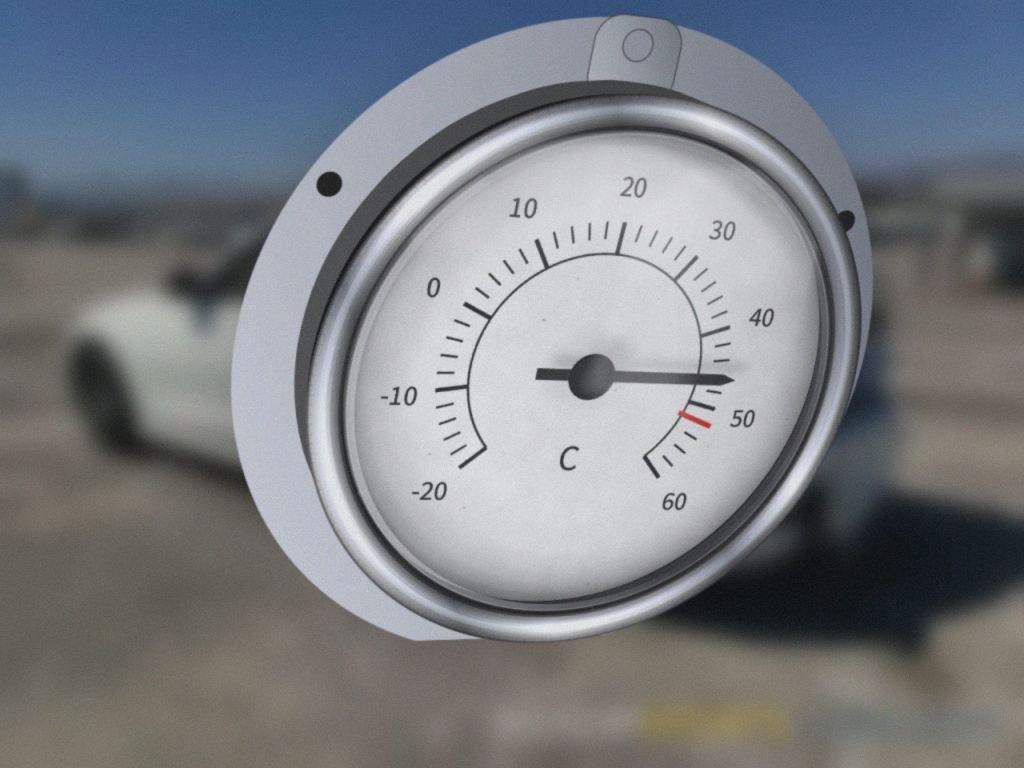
{"value": 46, "unit": "°C"}
